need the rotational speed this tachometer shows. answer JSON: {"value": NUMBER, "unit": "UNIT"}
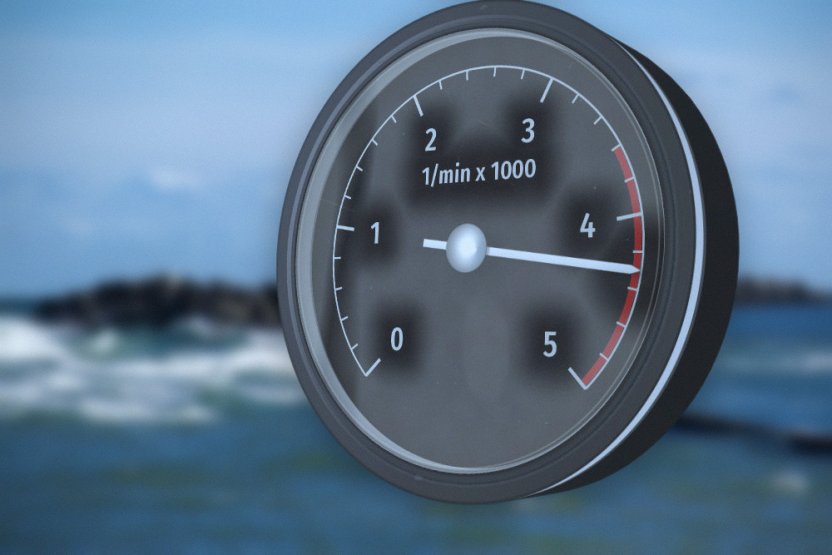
{"value": 4300, "unit": "rpm"}
